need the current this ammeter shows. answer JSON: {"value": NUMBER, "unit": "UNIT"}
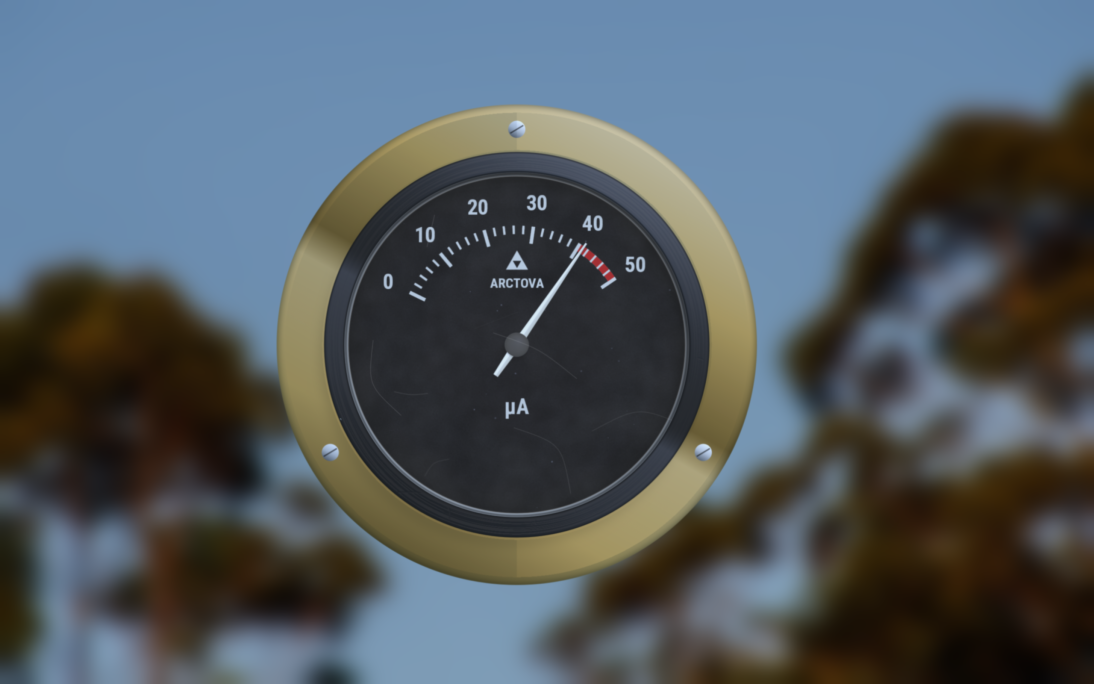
{"value": 41, "unit": "µA"}
